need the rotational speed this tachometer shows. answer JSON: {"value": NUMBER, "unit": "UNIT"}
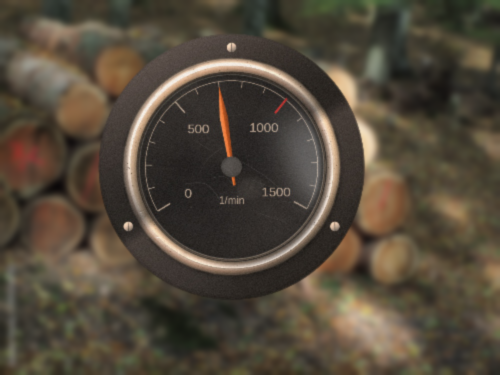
{"value": 700, "unit": "rpm"}
